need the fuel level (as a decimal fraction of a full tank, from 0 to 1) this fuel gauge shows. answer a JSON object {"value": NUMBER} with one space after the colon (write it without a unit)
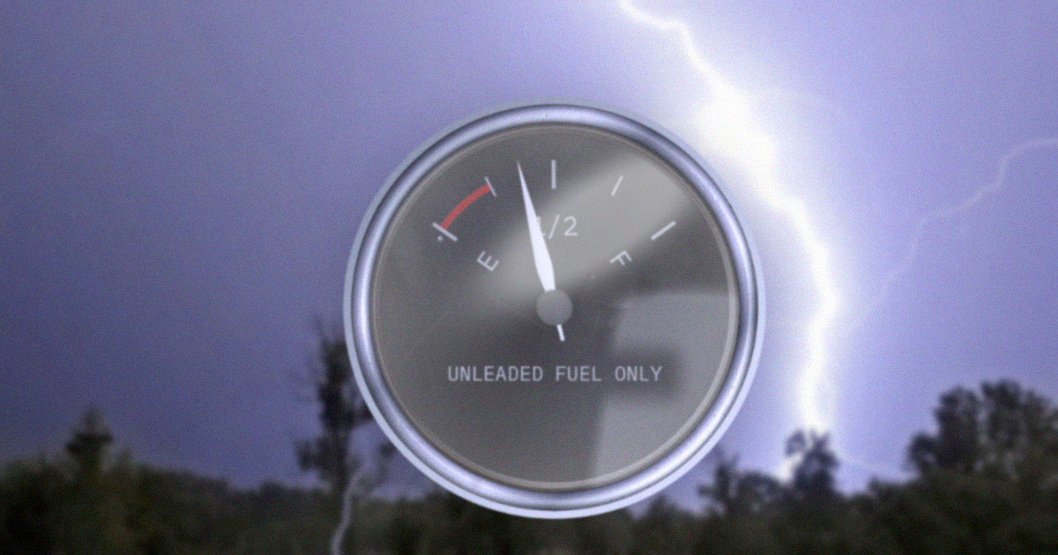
{"value": 0.375}
